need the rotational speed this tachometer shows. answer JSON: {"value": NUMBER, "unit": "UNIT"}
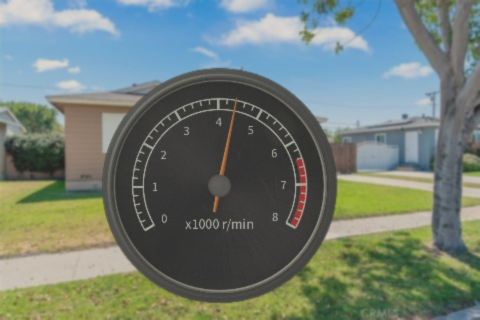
{"value": 4400, "unit": "rpm"}
